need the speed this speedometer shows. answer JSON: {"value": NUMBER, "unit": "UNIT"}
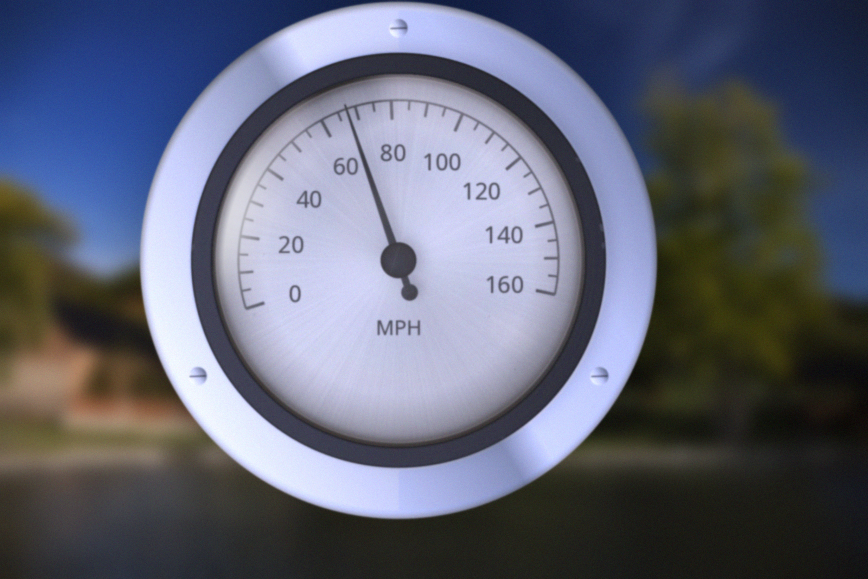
{"value": 67.5, "unit": "mph"}
